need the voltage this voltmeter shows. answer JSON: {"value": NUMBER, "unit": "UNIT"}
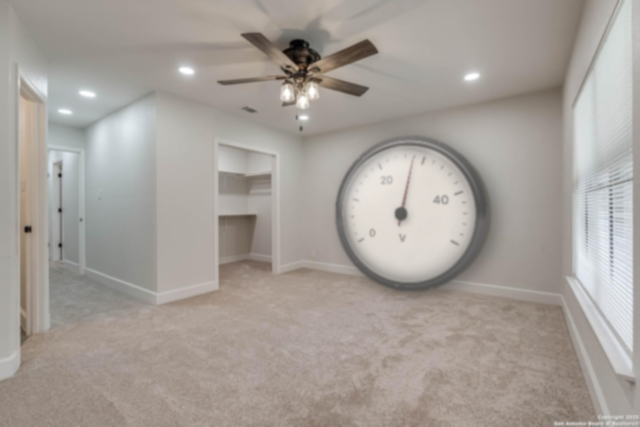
{"value": 28, "unit": "V"}
